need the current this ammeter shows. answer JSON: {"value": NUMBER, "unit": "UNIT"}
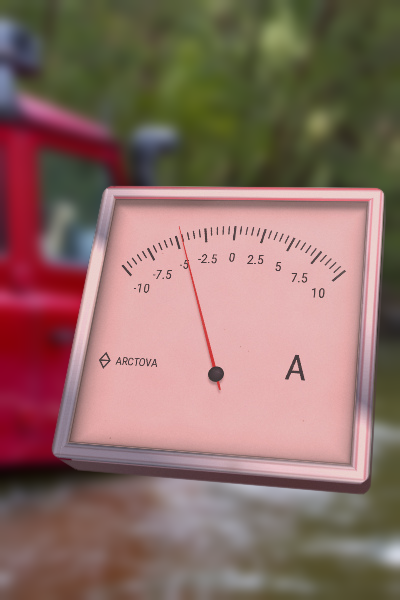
{"value": -4.5, "unit": "A"}
